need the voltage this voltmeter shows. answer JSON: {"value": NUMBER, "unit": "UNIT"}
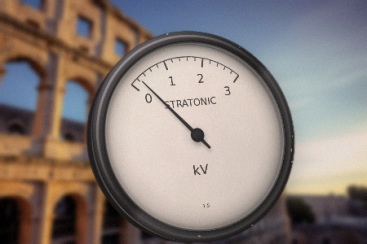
{"value": 0.2, "unit": "kV"}
